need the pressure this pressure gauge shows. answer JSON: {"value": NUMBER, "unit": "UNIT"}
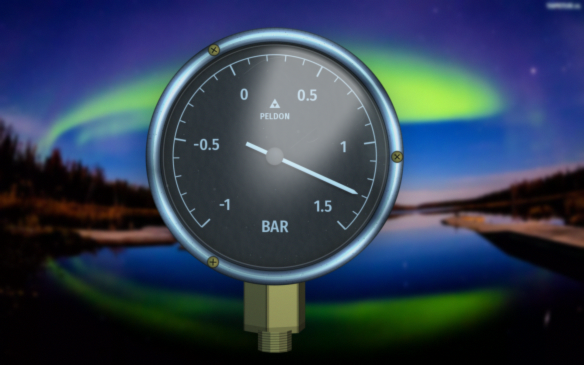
{"value": 1.3, "unit": "bar"}
